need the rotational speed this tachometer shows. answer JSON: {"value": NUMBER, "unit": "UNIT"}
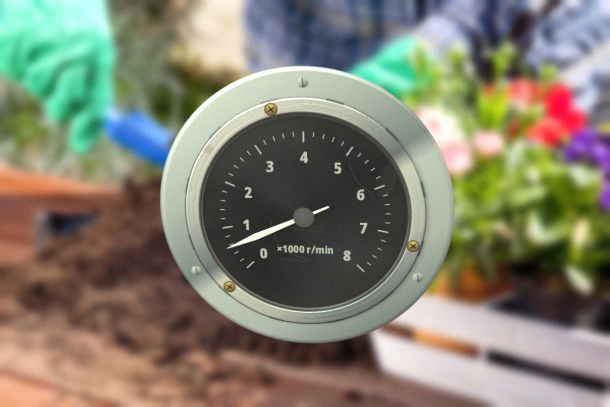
{"value": 600, "unit": "rpm"}
